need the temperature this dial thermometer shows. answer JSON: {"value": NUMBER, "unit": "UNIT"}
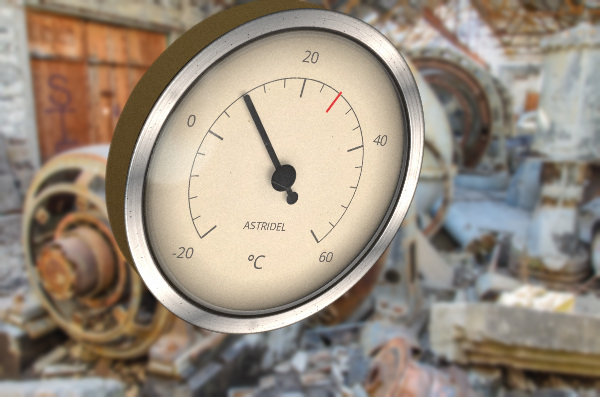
{"value": 8, "unit": "°C"}
